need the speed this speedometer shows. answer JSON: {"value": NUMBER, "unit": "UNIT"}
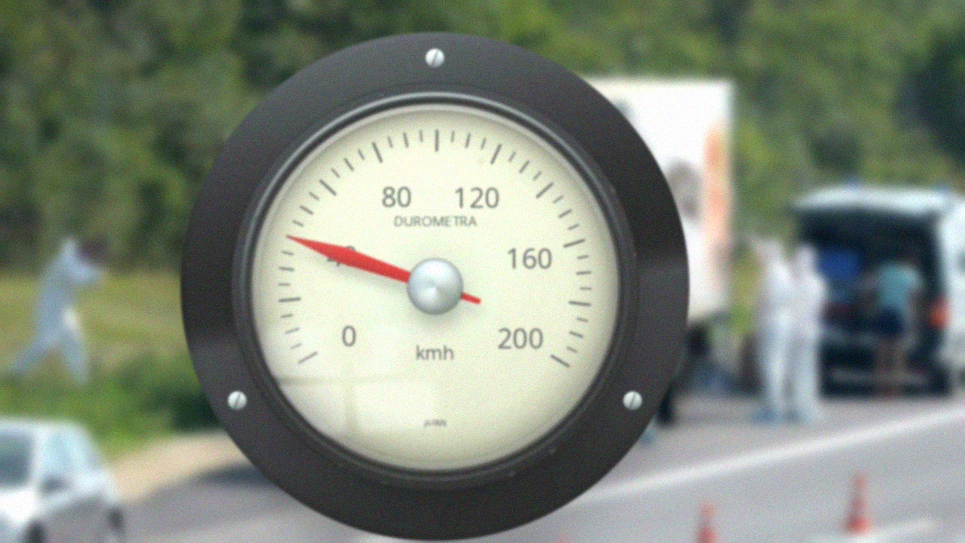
{"value": 40, "unit": "km/h"}
